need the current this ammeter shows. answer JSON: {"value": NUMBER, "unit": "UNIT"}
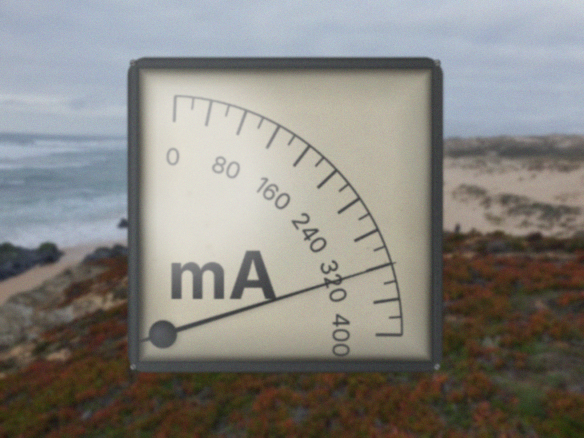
{"value": 320, "unit": "mA"}
